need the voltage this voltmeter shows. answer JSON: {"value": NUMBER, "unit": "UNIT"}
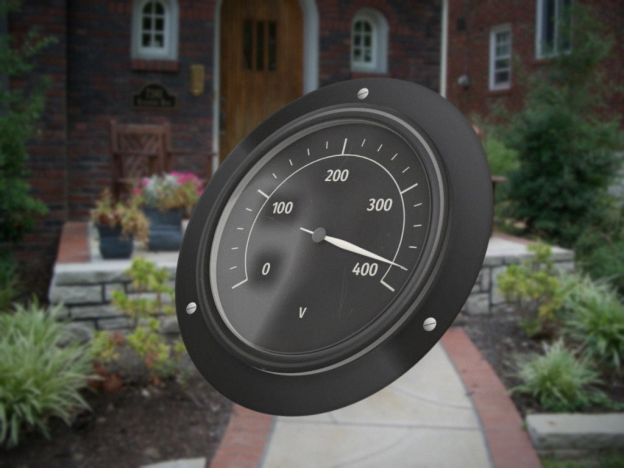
{"value": 380, "unit": "V"}
